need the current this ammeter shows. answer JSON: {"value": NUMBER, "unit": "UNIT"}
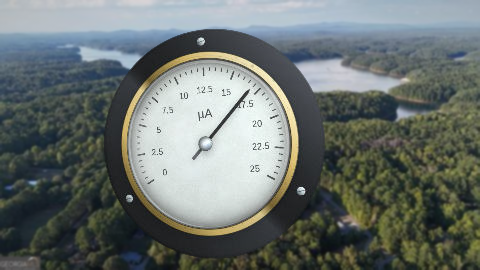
{"value": 17, "unit": "µA"}
